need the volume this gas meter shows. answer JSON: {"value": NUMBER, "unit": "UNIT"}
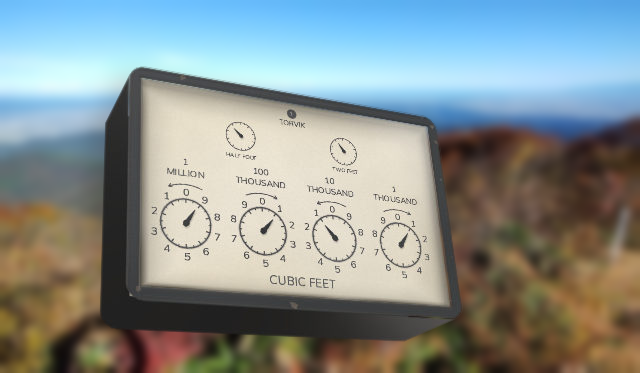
{"value": 911100, "unit": "ft³"}
